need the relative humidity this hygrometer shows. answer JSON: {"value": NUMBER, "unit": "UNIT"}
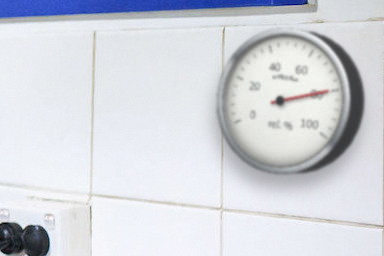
{"value": 80, "unit": "%"}
